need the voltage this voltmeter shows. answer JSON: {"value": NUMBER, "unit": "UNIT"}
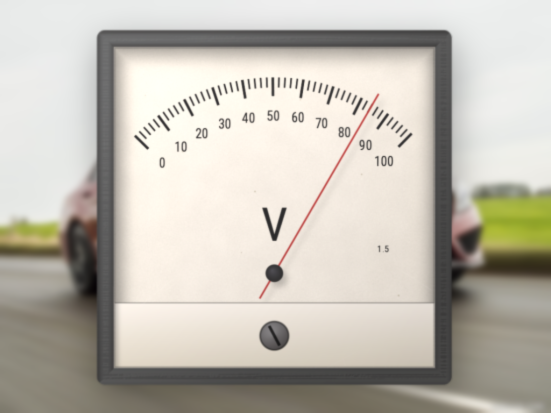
{"value": 84, "unit": "V"}
